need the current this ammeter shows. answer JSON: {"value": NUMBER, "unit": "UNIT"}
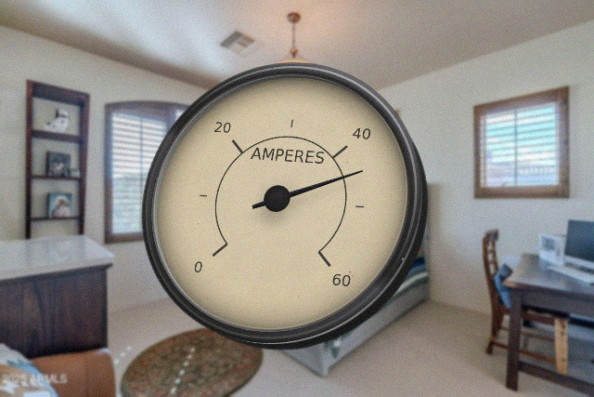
{"value": 45, "unit": "A"}
